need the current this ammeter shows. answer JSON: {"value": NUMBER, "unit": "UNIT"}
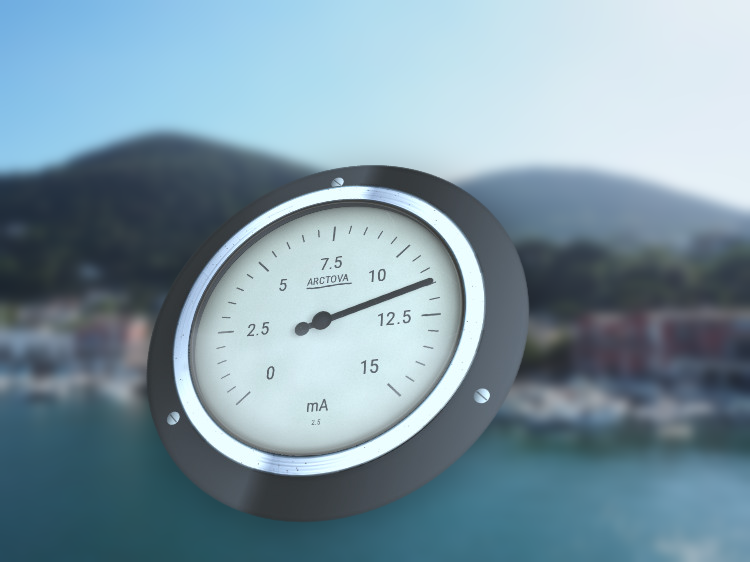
{"value": 11.5, "unit": "mA"}
